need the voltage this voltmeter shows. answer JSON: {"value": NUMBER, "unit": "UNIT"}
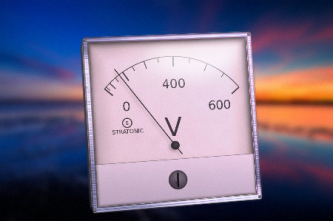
{"value": 175, "unit": "V"}
